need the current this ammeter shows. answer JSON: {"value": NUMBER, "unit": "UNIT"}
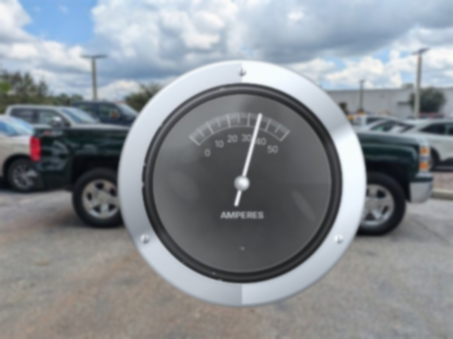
{"value": 35, "unit": "A"}
